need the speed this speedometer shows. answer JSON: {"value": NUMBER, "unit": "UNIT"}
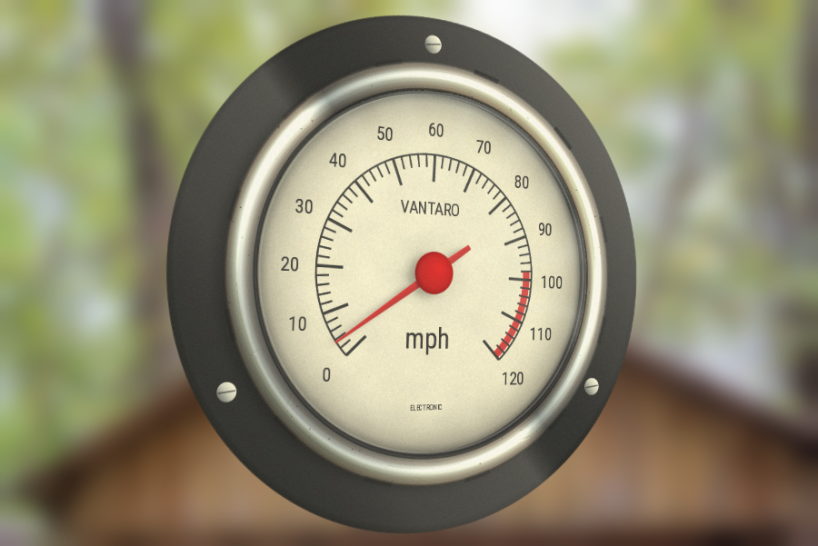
{"value": 4, "unit": "mph"}
